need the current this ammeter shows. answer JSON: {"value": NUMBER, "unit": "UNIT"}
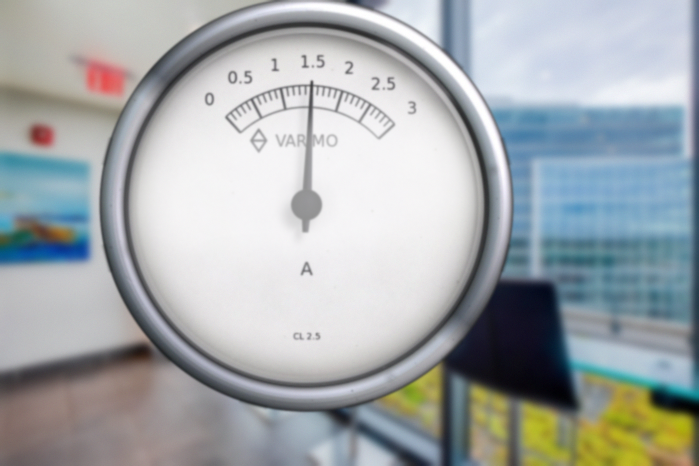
{"value": 1.5, "unit": "A"}
